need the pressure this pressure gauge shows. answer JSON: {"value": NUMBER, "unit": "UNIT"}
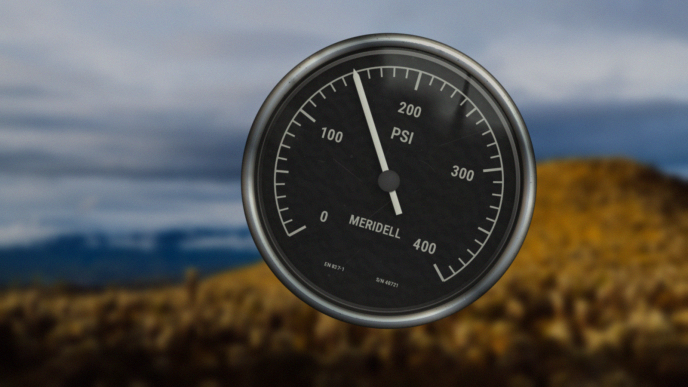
{"value": 150, "unit": "psi"}
